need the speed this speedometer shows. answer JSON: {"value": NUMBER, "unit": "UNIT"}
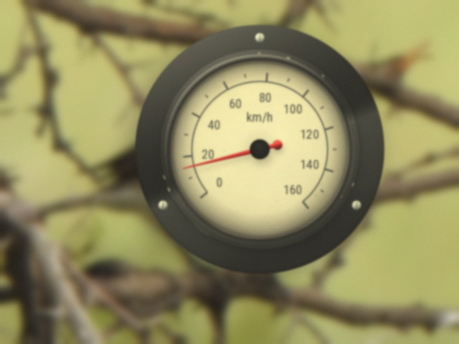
{"value": 15, "unit": "km/h"}
